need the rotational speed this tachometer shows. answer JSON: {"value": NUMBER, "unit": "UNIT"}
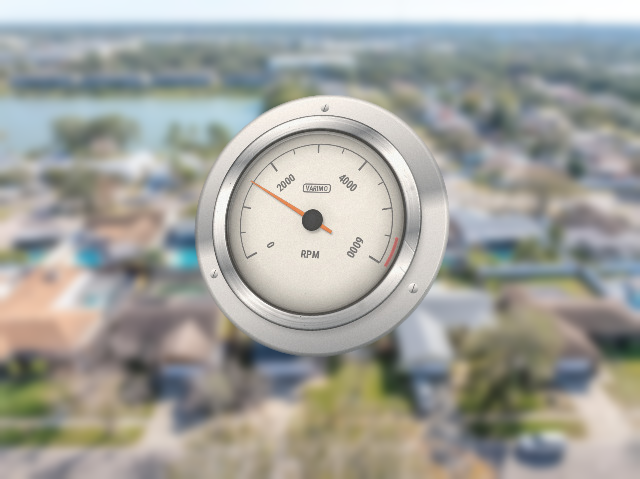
{"value": 1500, "unit": "rpm"}
